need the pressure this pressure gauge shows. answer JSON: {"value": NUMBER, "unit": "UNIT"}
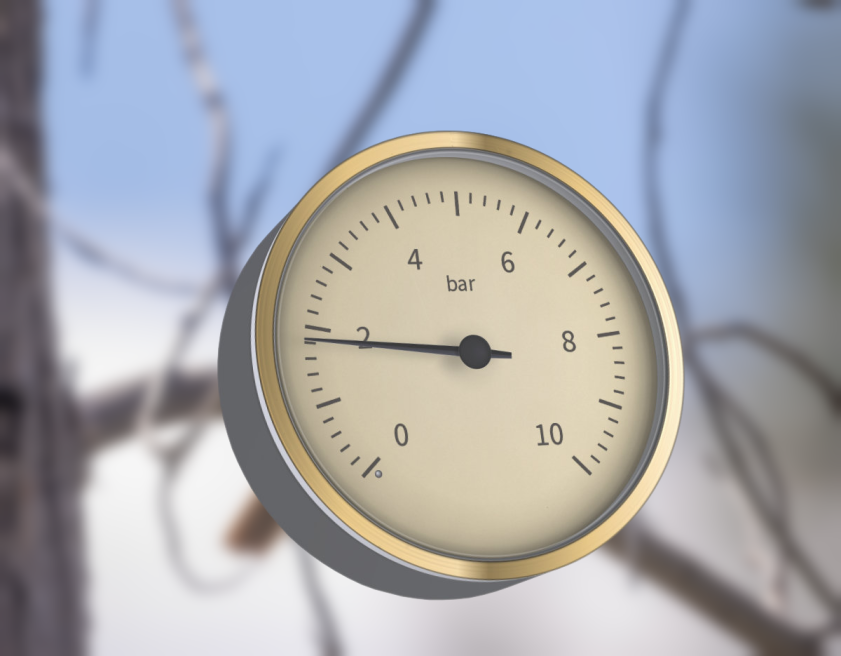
{"value": 1.8, "unit": "bar"}
